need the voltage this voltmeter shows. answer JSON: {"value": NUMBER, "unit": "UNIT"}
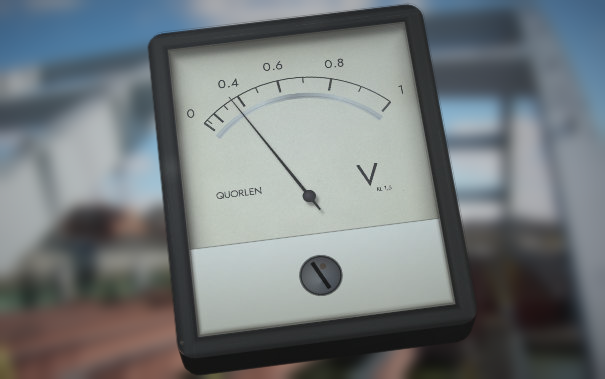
{"value": 0.35, "unit": "V"}
